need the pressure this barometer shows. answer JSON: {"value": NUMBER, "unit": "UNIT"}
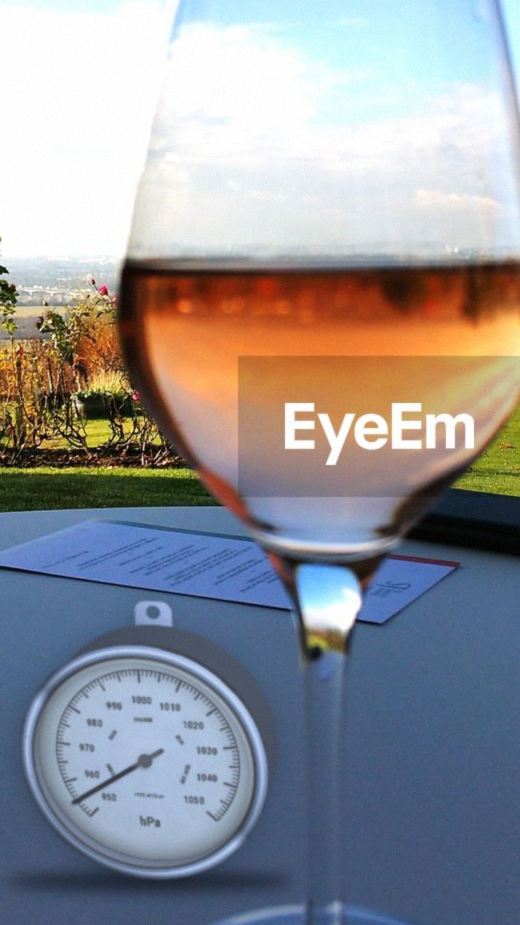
{"value": 955, "unit": "hPa"}
